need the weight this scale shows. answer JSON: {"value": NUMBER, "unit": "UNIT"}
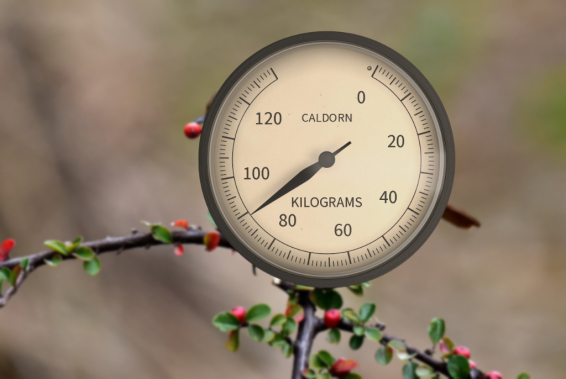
{"value": 89, "unit": "kg"}
